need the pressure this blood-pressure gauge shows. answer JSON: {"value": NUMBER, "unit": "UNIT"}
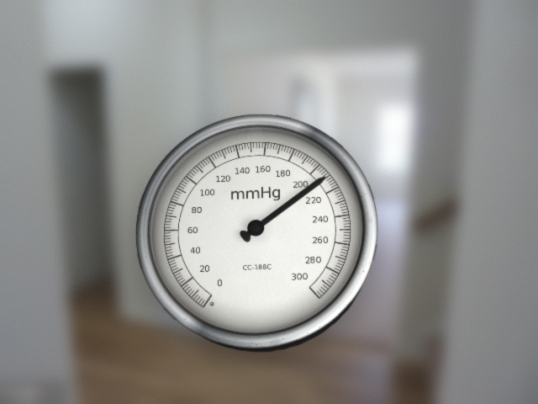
{"value": 210, "unit": "mmHg"}
